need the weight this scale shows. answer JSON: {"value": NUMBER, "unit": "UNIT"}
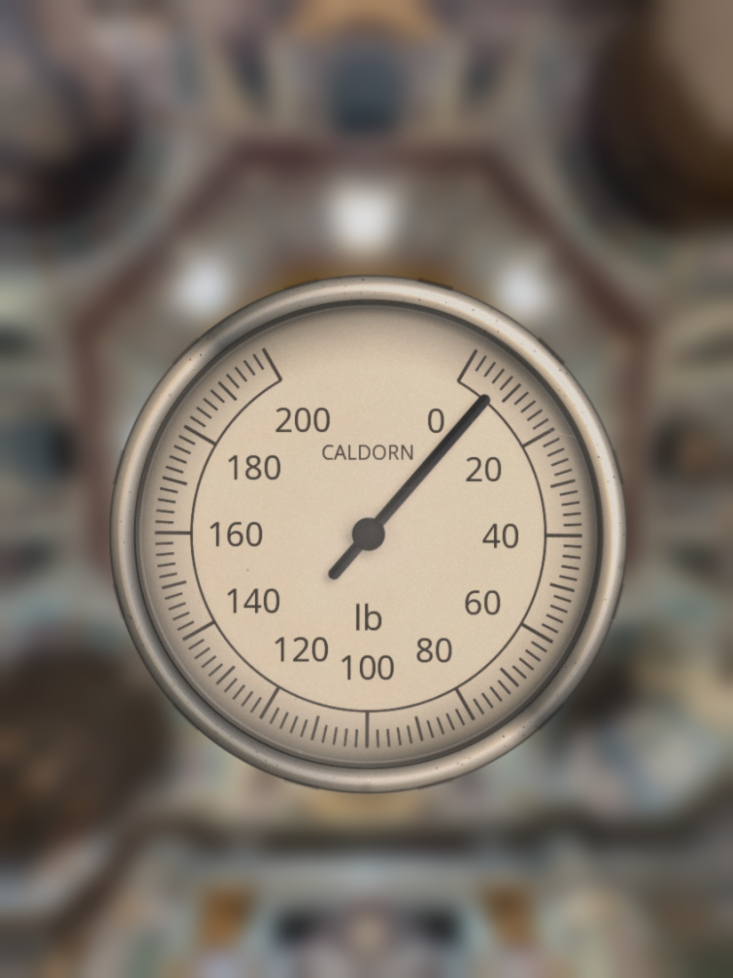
{"value": 7, "unit": "lb"}
